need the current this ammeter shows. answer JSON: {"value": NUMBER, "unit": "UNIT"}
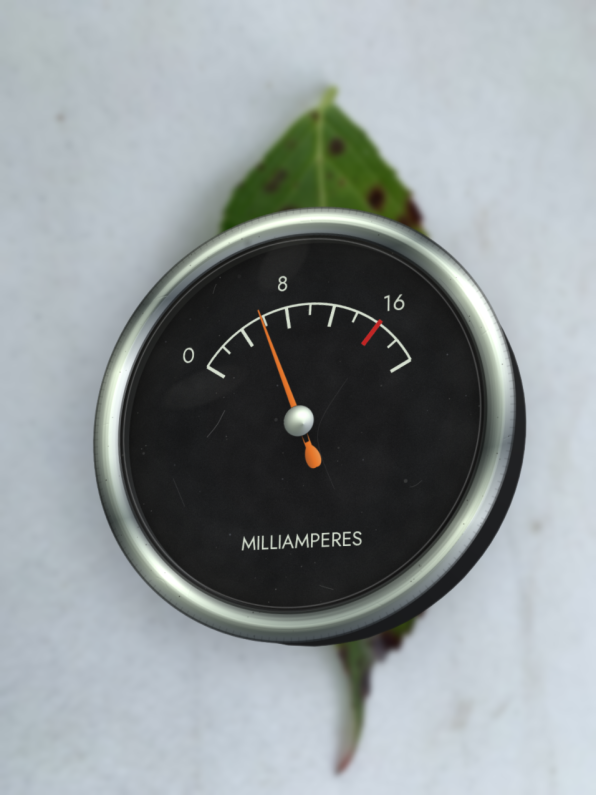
{"value": 6, "unit": "mA"}
